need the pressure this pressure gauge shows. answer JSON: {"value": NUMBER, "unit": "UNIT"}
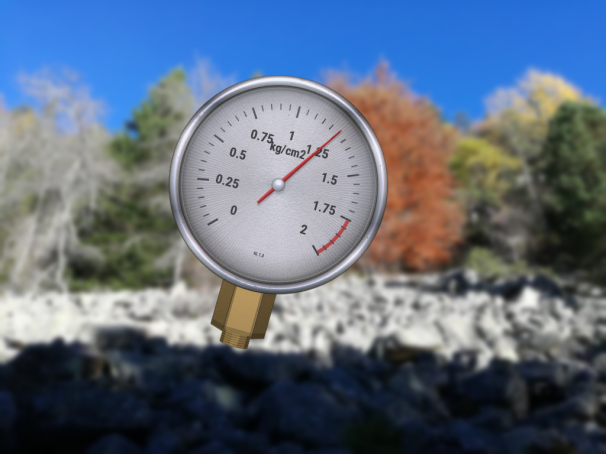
{"value": 1.25, "unit": "kg/cm²"}
